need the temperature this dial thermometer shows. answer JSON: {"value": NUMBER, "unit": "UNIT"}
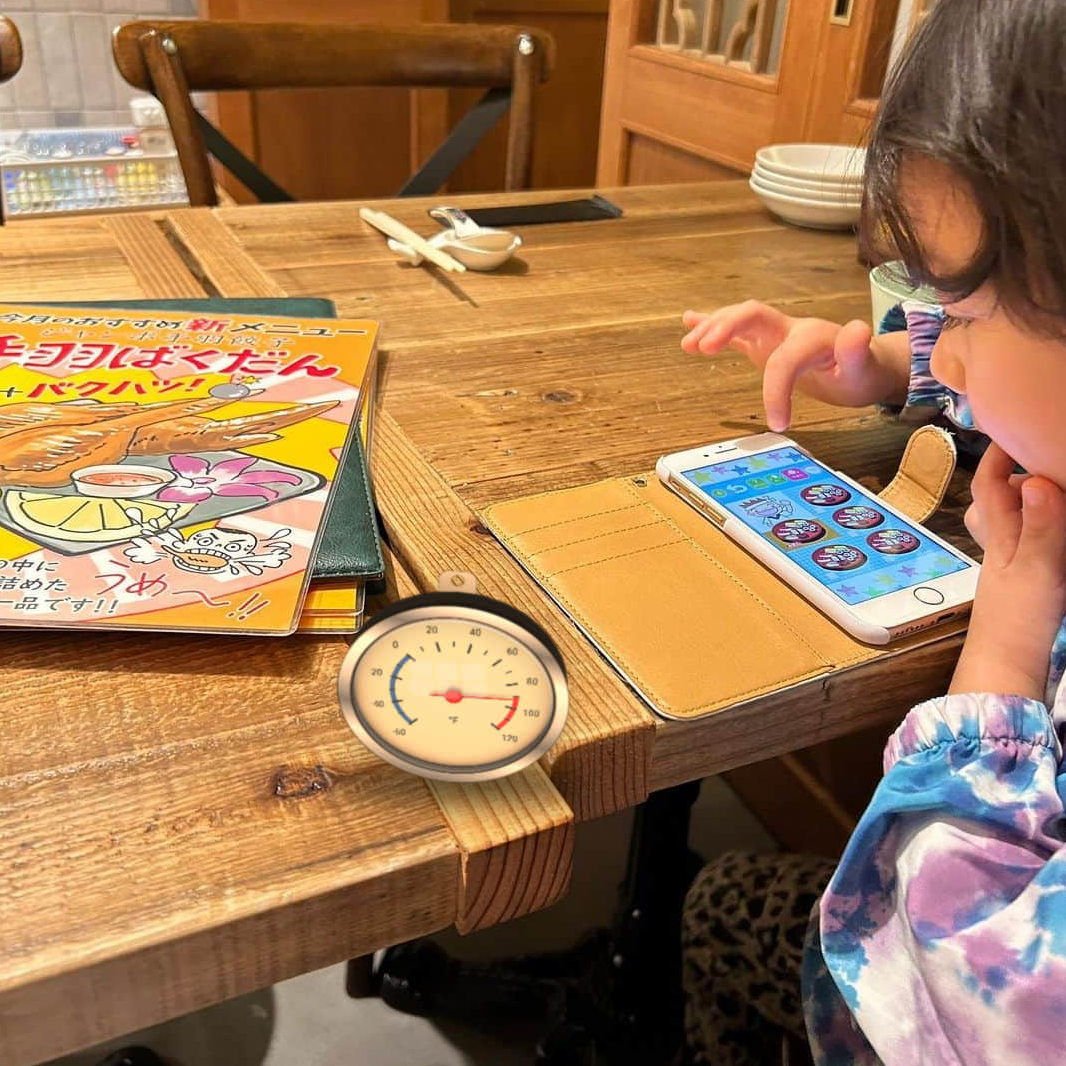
{"value": 90, "unit": "°F"}
